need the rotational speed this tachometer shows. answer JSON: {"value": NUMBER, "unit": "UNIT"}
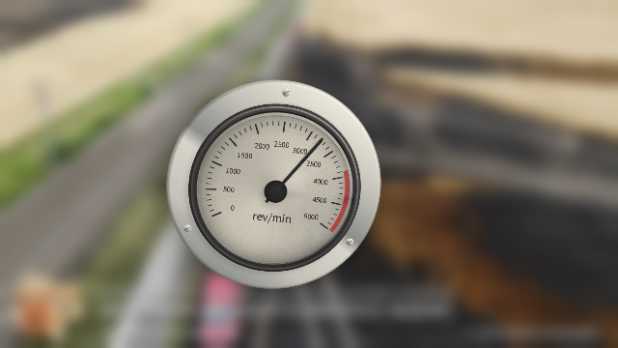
{"value": 3200, "unit": "rpm"}
